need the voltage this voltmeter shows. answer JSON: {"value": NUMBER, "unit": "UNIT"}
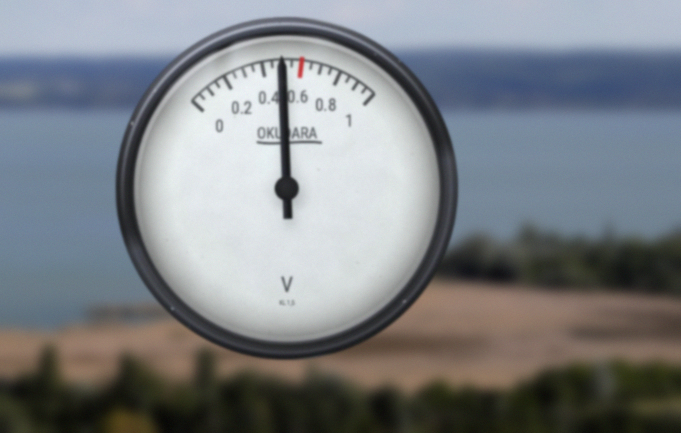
{"value": 0.5, "unit": "V"}
